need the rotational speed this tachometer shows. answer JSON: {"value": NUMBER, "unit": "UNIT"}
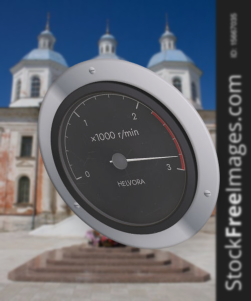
{"value": 2800, "unit": "rpm"}
